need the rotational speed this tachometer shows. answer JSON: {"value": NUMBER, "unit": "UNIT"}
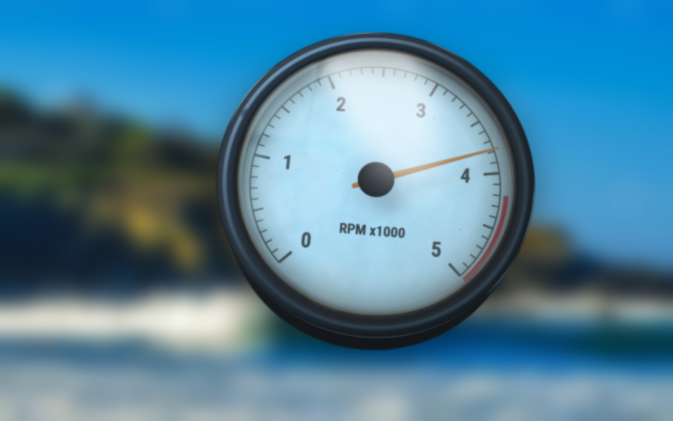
{"value": 3800, "unit": "rpm"}
